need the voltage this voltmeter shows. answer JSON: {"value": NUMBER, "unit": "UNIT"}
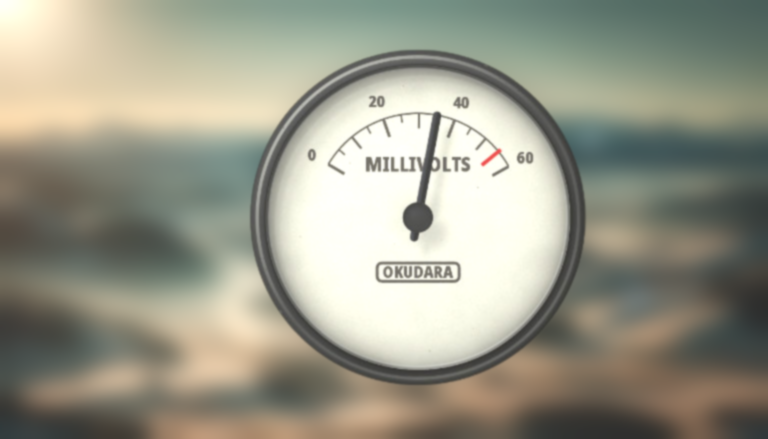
{"value": 35, "unit": "mV"}
